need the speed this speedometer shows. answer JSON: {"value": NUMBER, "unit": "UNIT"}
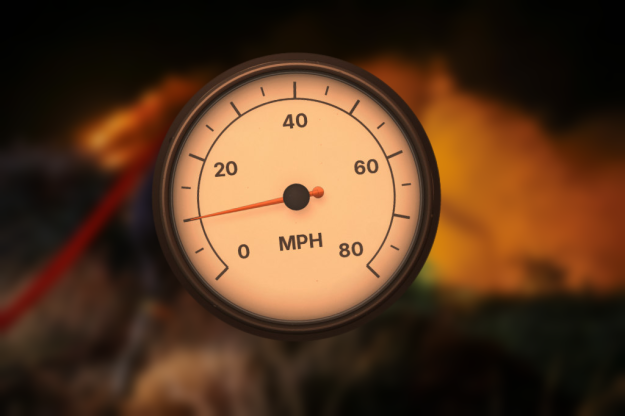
{"value": 10, "unit": "mph"}
